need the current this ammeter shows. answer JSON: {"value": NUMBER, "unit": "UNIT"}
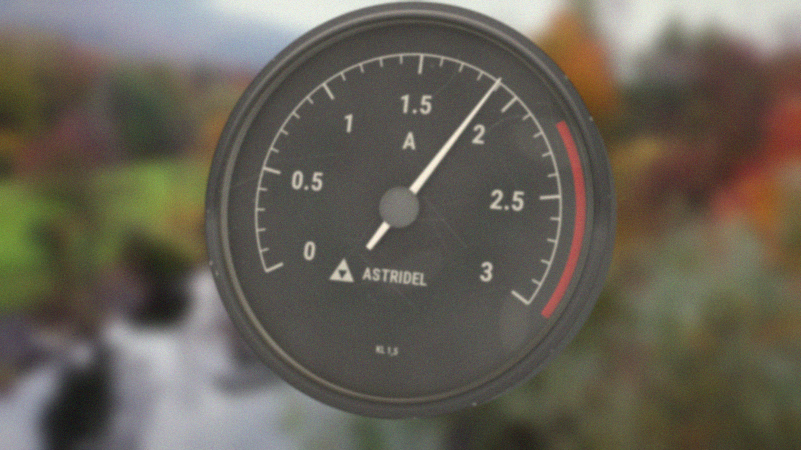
{"value": 1.9, "unit": "A"}
